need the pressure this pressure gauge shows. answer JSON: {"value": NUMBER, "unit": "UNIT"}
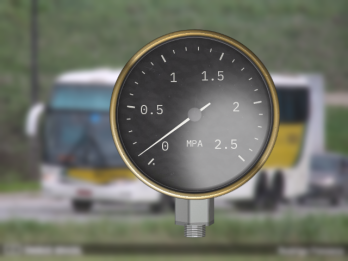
{"value": 0.1, "unit": "MPa"}
